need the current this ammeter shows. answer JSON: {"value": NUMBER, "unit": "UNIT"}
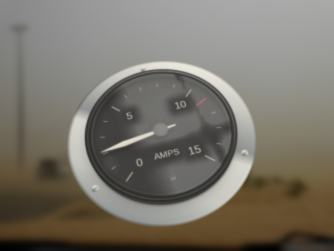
{"value": 2, "unit": "A"}
